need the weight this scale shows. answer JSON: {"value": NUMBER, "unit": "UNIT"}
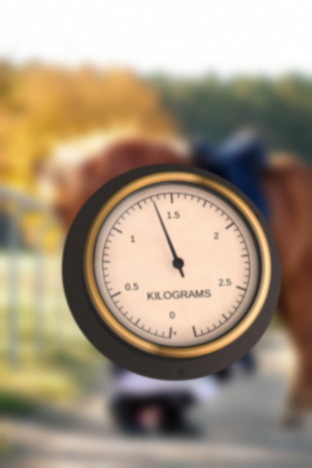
{"value": 1.35, "unit": "kg"}
